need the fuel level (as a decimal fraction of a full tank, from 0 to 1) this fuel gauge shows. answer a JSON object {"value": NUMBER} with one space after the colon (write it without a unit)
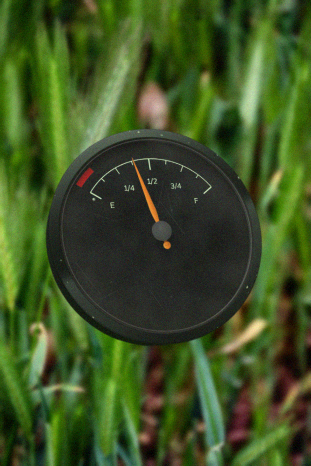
{"value": 0.375}
